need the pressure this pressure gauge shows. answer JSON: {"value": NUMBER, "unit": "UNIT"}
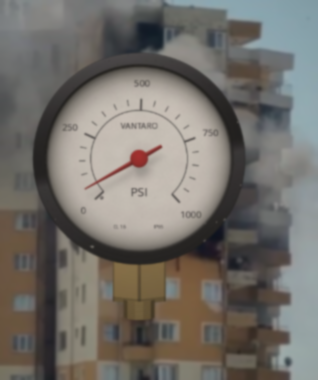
{"value": 50, "unit": "psi"}
